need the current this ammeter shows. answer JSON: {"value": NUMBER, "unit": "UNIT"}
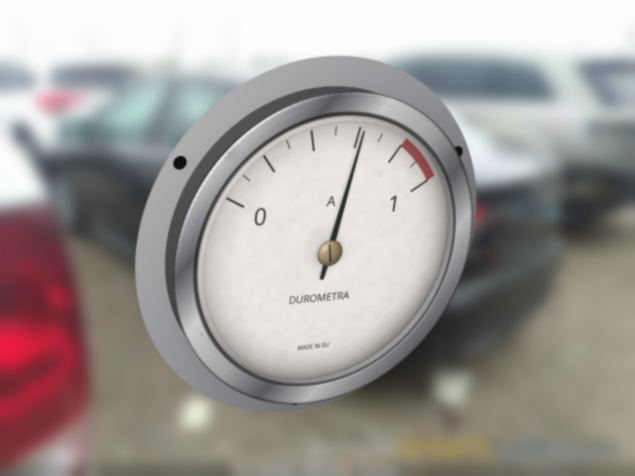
{"value": 0.6, "unit": "A"}
